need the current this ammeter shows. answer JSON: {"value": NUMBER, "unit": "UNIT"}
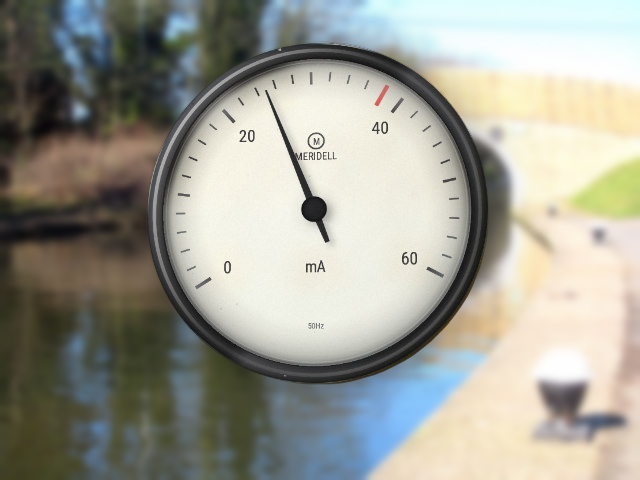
{"value": 25, "unit": "mA"}
